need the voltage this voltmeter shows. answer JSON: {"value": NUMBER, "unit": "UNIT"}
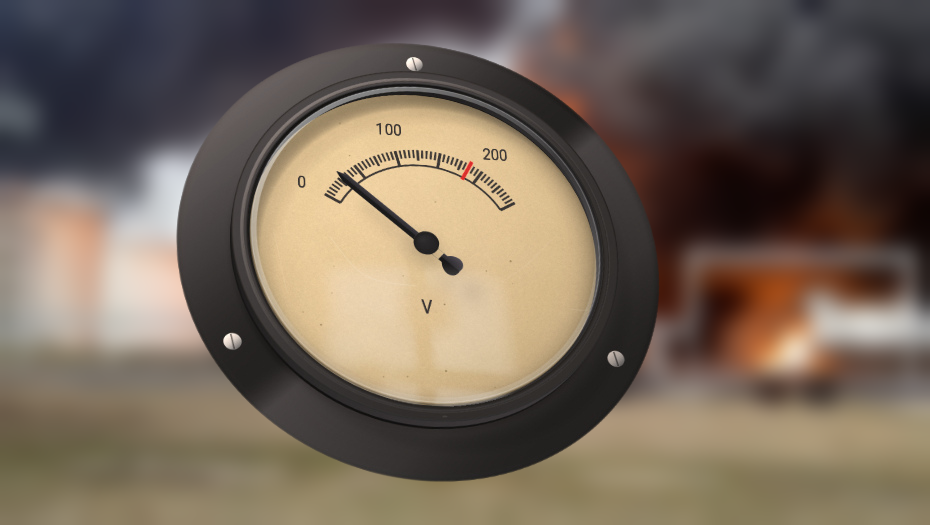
{"value": 25, "unit": "V"}
